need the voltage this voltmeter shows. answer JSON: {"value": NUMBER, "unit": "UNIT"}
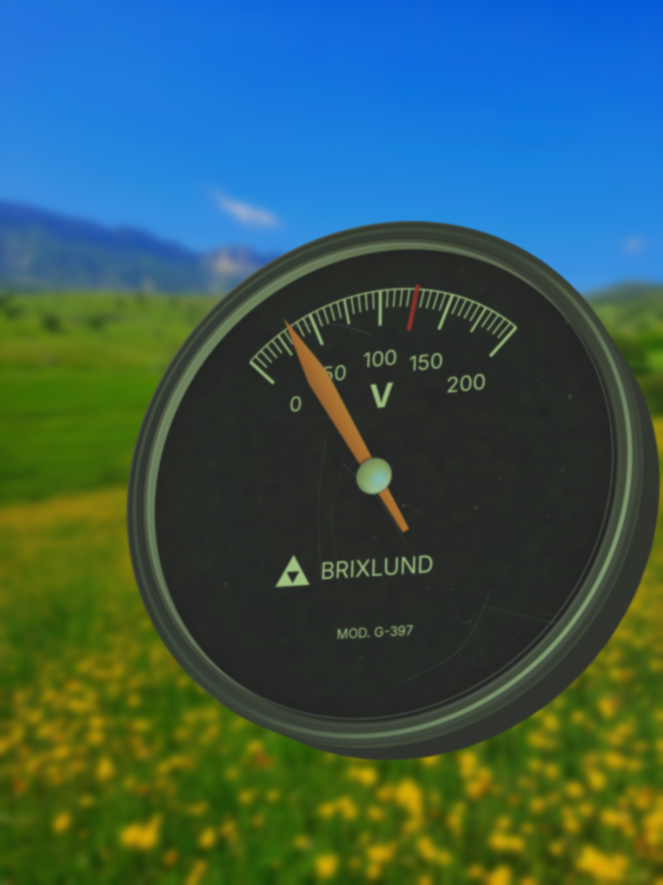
{"value": 35, "unit": "V"}
